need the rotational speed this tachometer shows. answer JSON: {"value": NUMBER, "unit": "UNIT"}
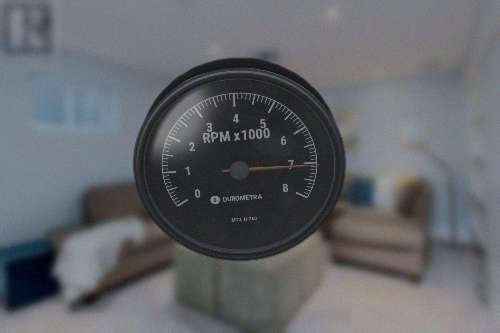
{"value": 7000, "unit": "rpm"}
